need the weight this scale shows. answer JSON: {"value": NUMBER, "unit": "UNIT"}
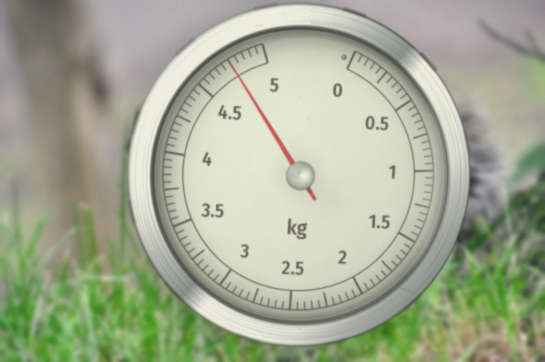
{"value": 4.75, "unit": "kg"}
